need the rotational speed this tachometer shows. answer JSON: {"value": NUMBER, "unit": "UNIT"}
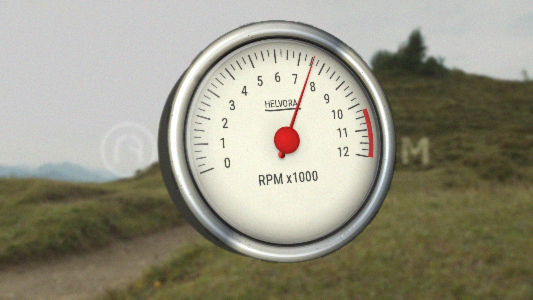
{"value": 7500, "unit": "rpm"}
